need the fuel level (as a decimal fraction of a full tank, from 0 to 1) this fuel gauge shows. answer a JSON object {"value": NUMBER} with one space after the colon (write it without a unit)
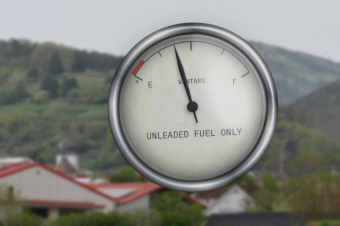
{"value": 0.375}
